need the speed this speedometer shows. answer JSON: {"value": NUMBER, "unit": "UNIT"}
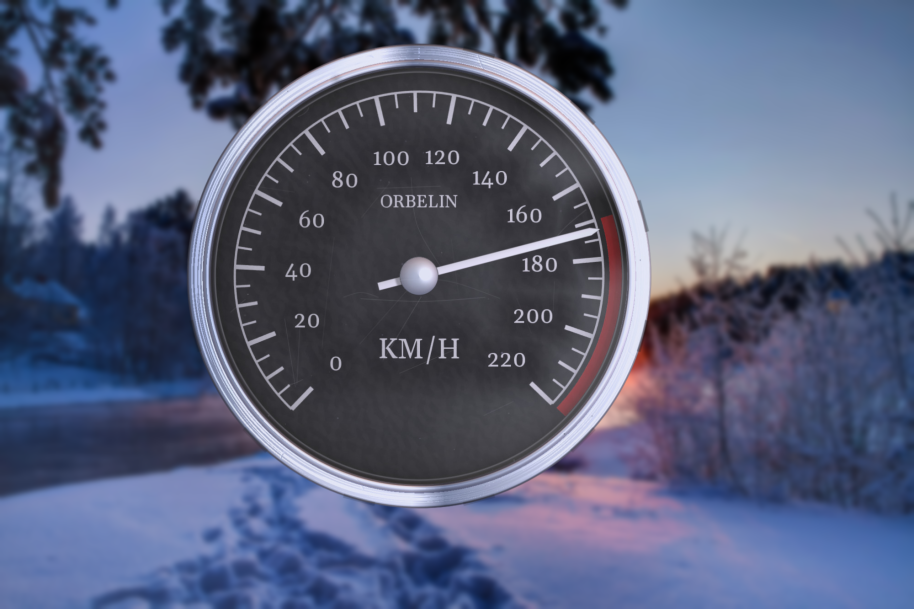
{"value": 172.5, "unit": "km/h"}
